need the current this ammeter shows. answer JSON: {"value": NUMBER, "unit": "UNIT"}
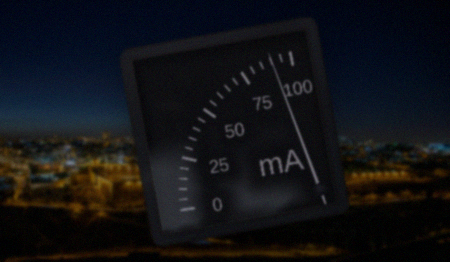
{"value": 90, "unit": "mA"}
